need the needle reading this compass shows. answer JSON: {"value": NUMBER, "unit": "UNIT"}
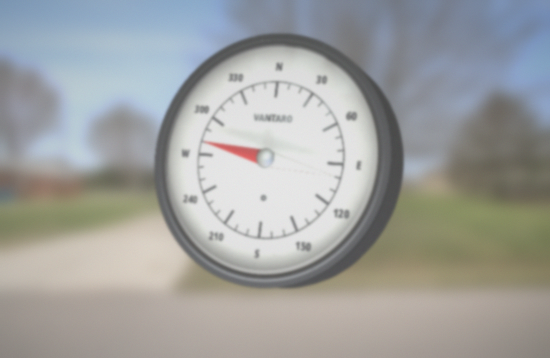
{"value": 280, "unit": "°"}
